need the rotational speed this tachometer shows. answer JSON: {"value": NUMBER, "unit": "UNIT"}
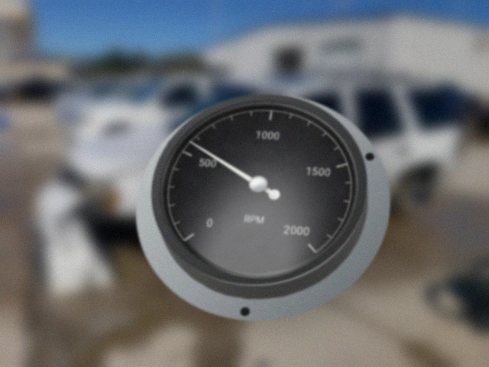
{"value": 550, "unit": "rpm"}
